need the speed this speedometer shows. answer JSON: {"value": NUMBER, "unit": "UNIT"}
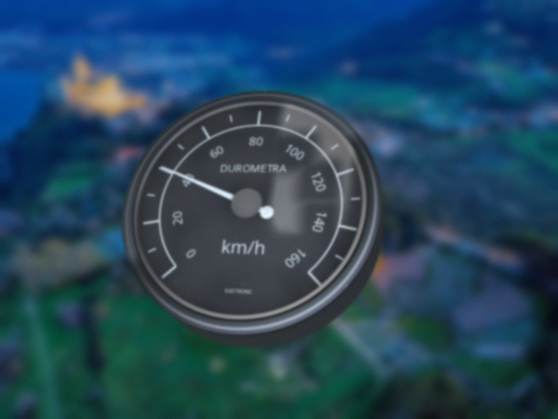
{"value": 40, "unit": "km/h"}
